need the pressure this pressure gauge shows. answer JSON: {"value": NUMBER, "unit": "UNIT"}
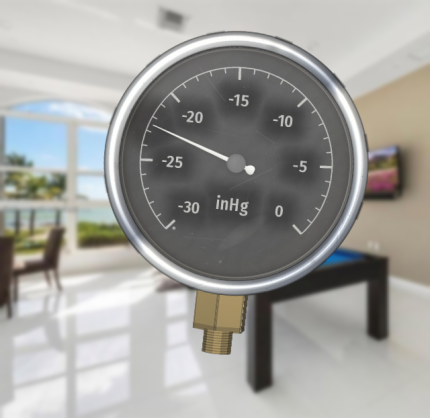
{"value": -22.5, "unit": "inHg"}
